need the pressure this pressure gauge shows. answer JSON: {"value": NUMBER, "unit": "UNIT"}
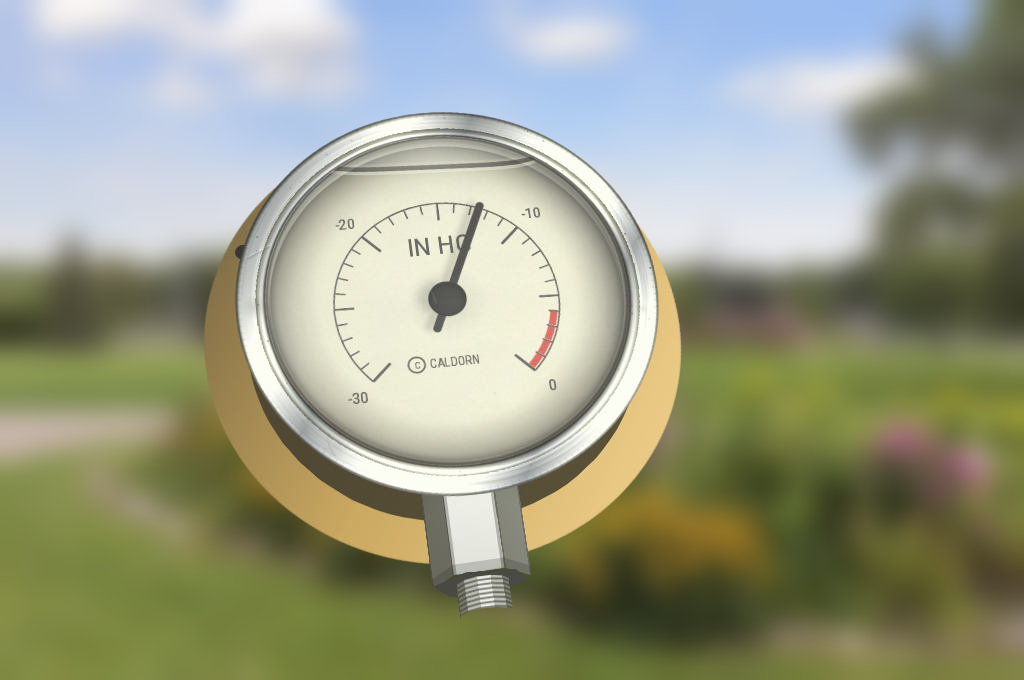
{"value": -12.5, "unit": "inHg"}
